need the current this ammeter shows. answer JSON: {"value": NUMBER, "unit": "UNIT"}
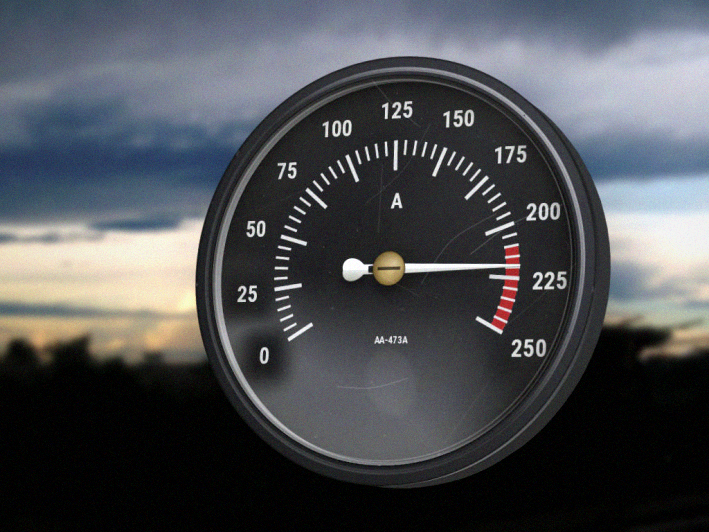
{"value": 220, "unit": "A"}
